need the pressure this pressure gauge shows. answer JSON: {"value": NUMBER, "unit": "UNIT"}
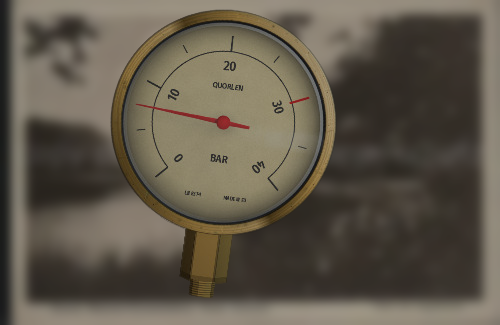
{"value": 7.5, "unit": "bar"}
